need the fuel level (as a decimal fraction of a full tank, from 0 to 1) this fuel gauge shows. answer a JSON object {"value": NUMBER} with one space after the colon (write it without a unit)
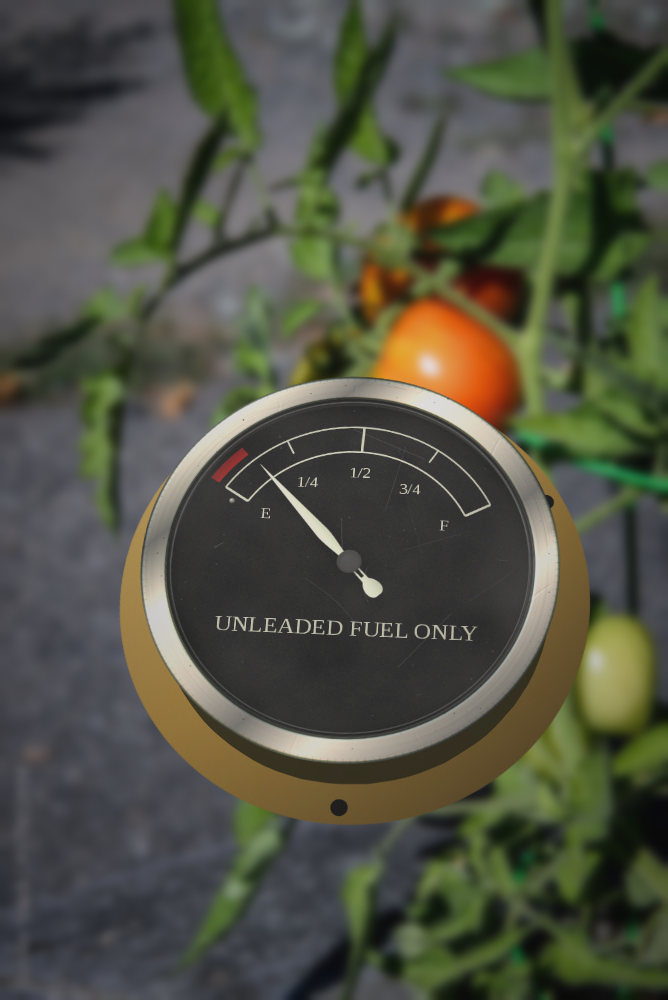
{"value": 0.125}
